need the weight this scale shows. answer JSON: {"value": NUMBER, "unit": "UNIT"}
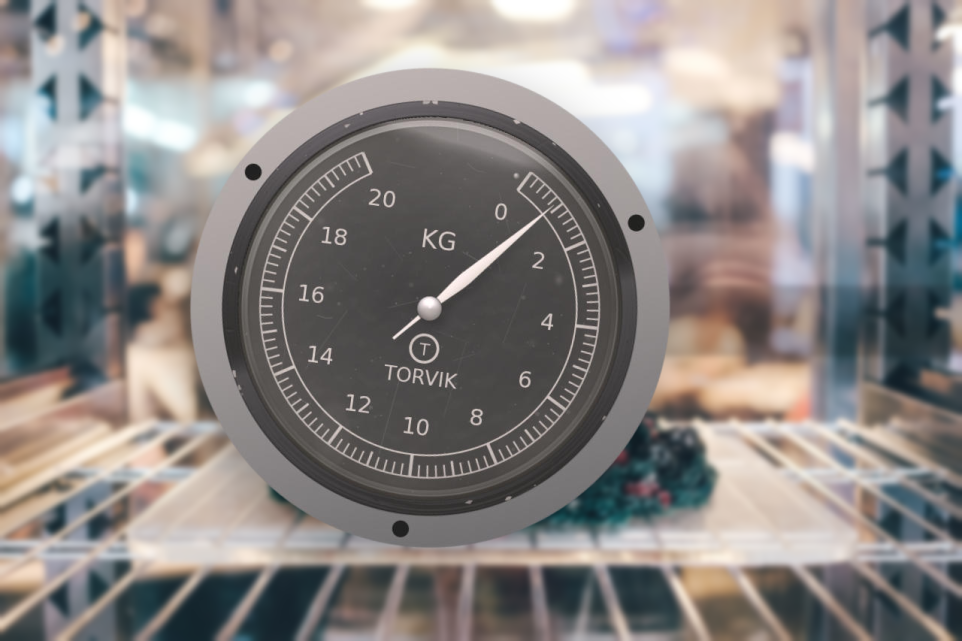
{"value": 0.9, "unit": "kg"}
